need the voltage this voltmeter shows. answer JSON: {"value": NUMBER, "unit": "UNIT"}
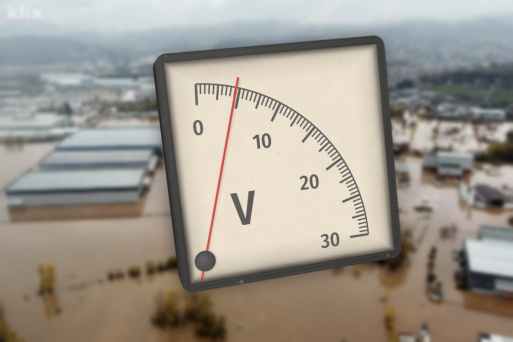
{"value": 4.5, "unit": "V"}
